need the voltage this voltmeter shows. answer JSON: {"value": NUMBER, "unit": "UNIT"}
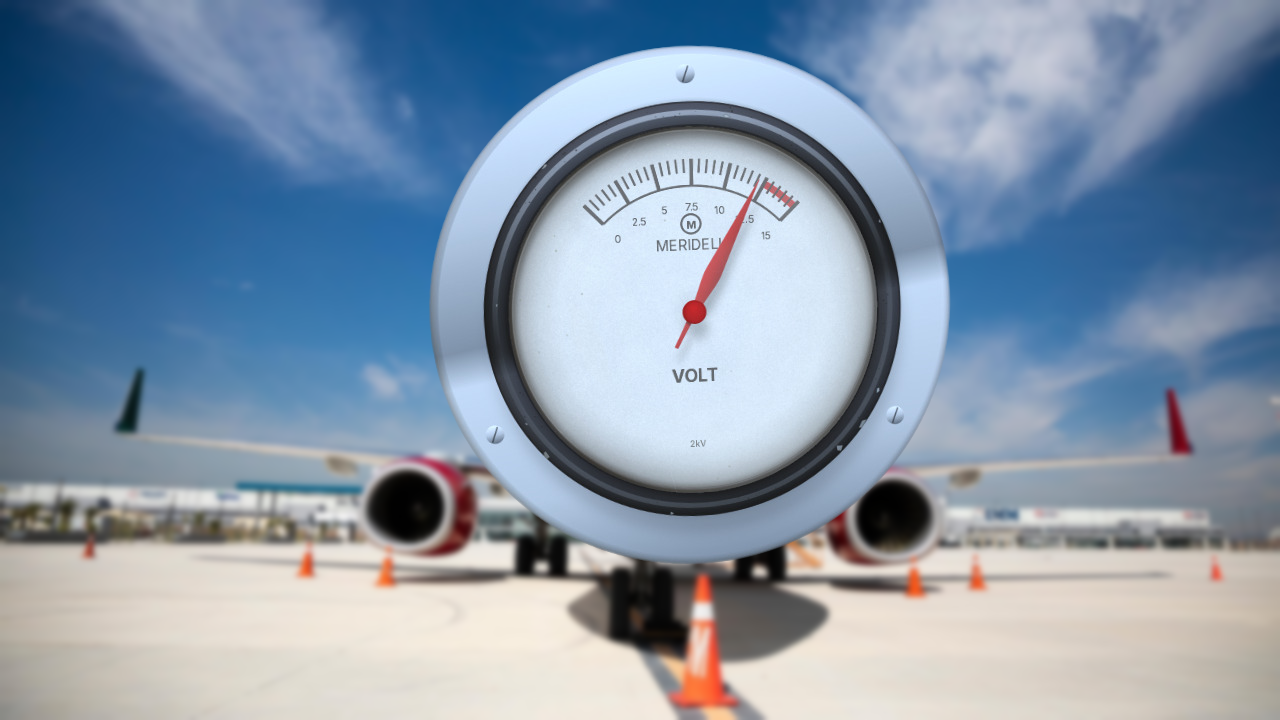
{"value": 12, "unit": "V"}
